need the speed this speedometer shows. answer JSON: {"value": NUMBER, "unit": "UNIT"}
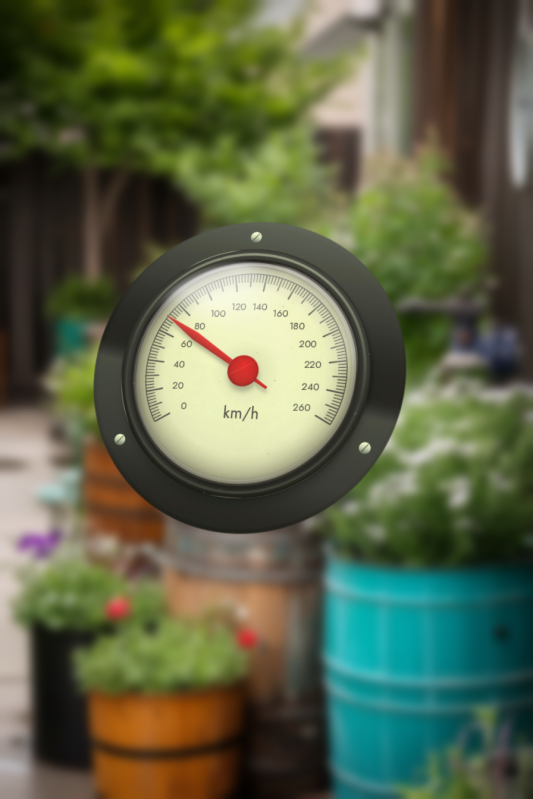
{"value": 70, "unit": "km/h"}
